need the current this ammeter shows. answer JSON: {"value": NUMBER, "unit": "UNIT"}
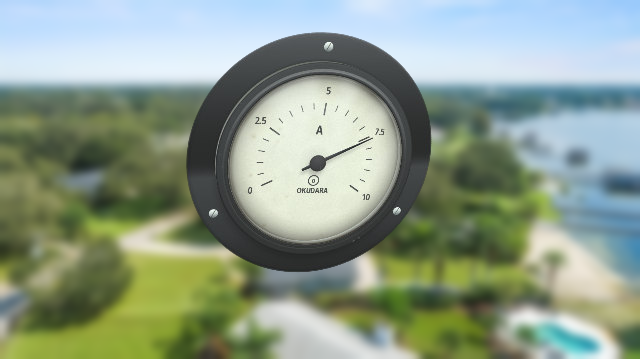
{"value": 7.5, "unit": "A"}
